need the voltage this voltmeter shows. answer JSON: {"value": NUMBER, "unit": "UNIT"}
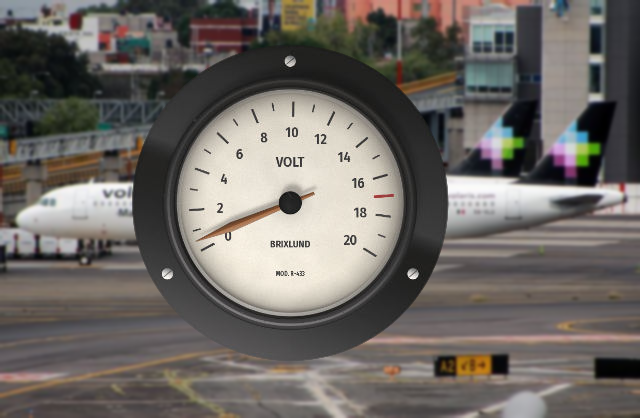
{"value": 0.5, "unit": "V"}
